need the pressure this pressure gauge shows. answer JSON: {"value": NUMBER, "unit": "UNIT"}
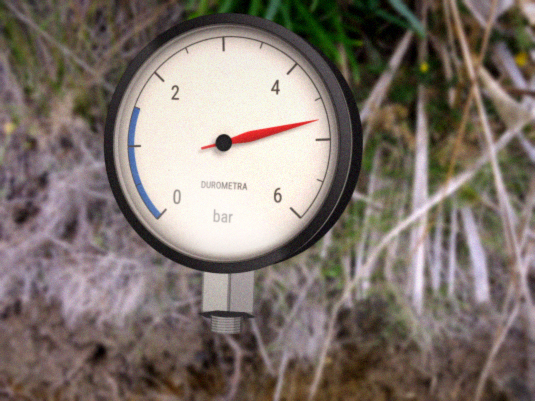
{"value": 4.75, "unit": "bar"}
